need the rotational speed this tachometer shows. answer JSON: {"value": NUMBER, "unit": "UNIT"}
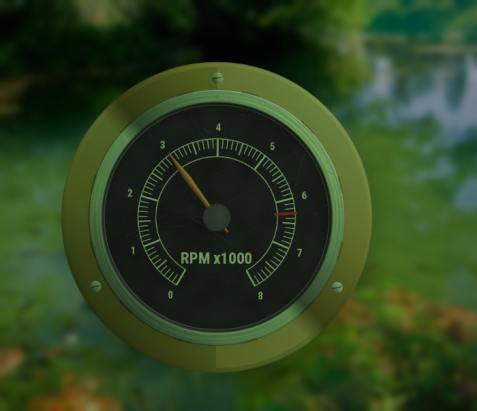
{"value": 3000, "unit": "rpm"}
